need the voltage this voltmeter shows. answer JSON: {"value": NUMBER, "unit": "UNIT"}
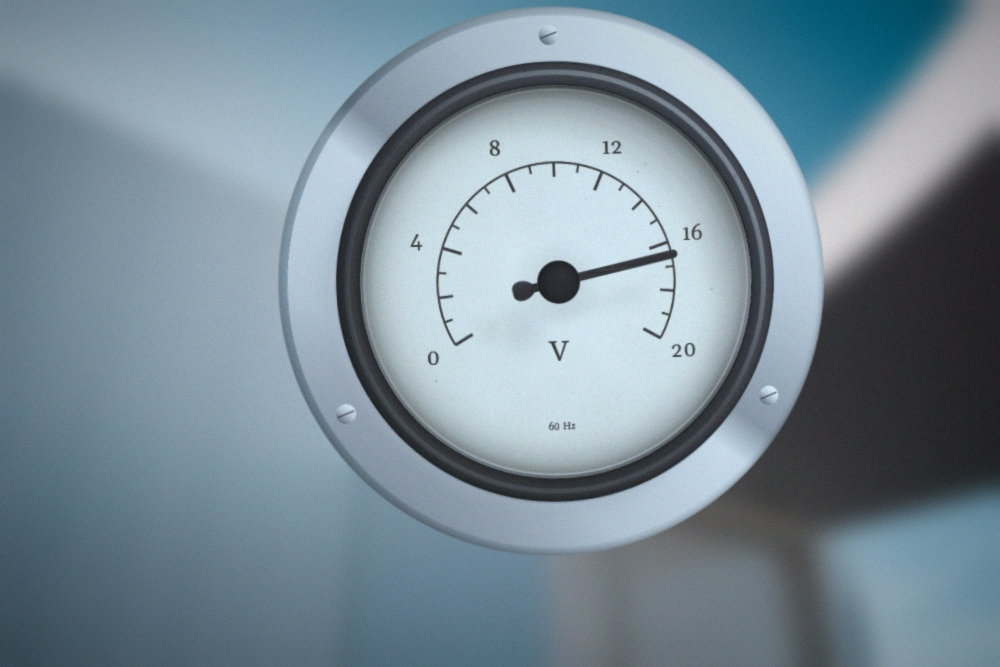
{"value": 16.5, "unit": "V"}
